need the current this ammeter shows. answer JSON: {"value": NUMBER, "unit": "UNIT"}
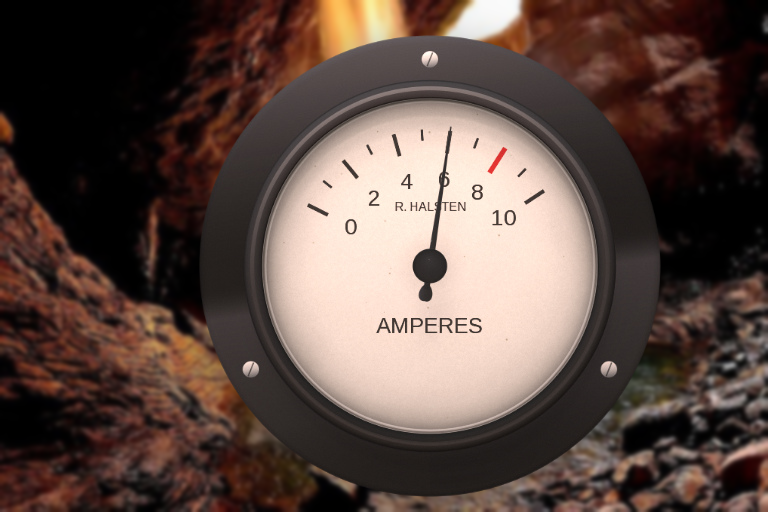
{"value": 6, "unit": "A"}
